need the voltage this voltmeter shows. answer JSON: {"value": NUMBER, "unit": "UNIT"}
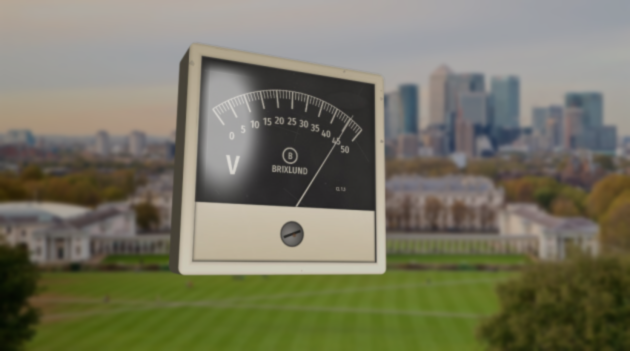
{"value": 45, "unit": "V"}
